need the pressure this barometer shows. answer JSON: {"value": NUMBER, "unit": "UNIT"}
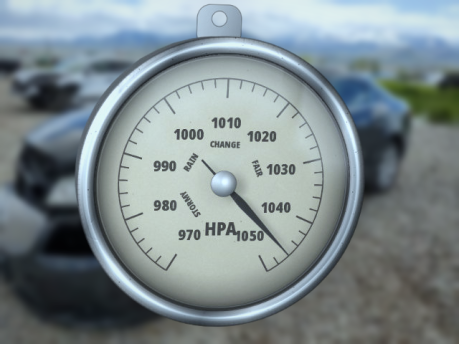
{"value": 1046, "unit": "hPa"}
